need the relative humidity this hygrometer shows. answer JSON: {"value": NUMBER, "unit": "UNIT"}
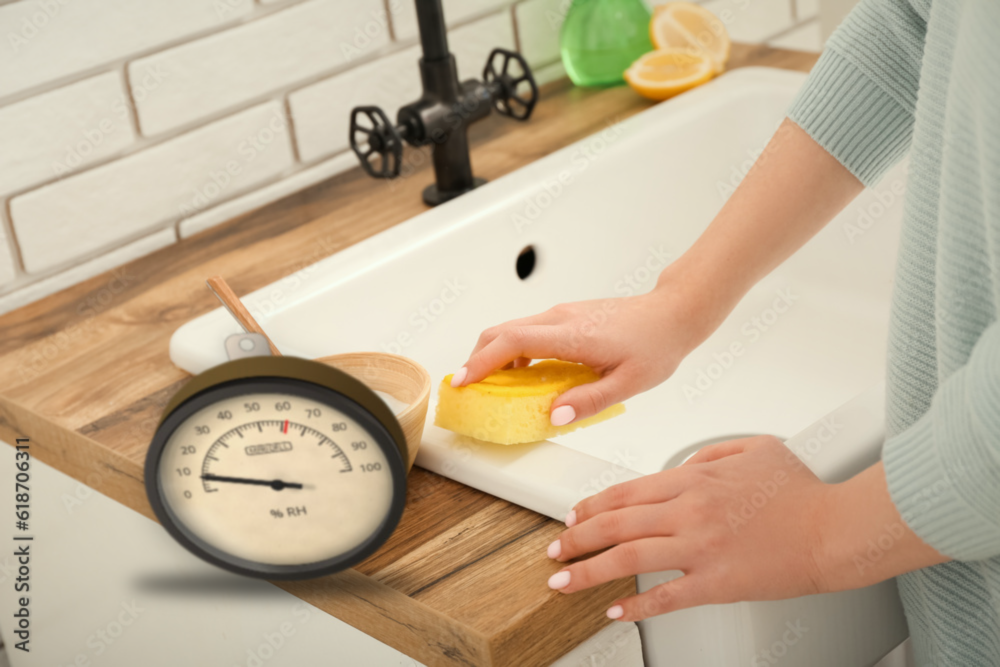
{"value": 10, "unit": "%"}
